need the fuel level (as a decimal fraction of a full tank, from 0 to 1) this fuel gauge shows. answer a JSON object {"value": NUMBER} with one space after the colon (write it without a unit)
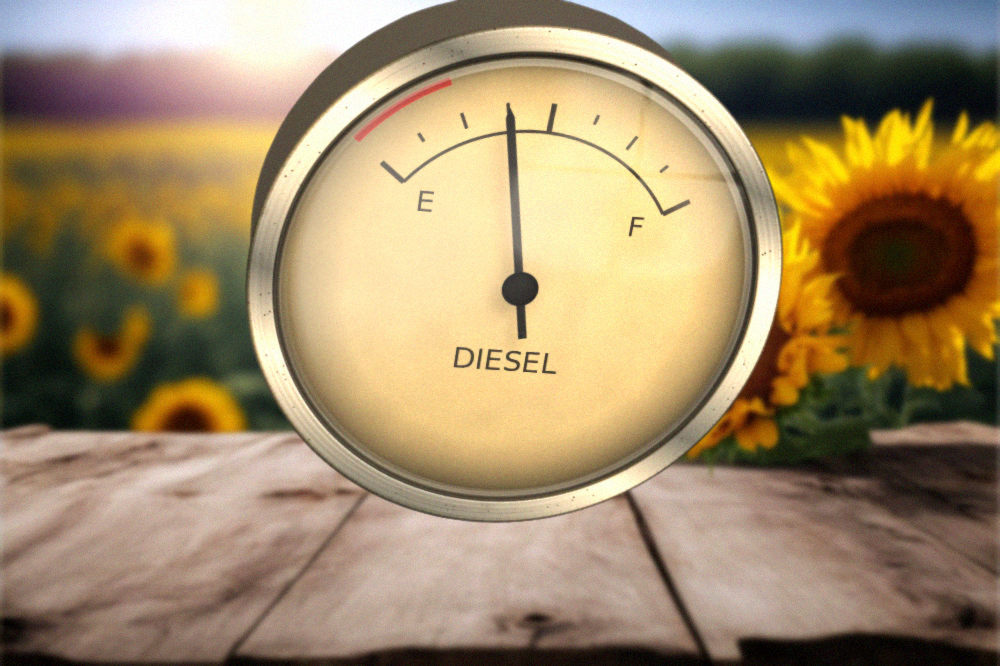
{"value": 0.375}
